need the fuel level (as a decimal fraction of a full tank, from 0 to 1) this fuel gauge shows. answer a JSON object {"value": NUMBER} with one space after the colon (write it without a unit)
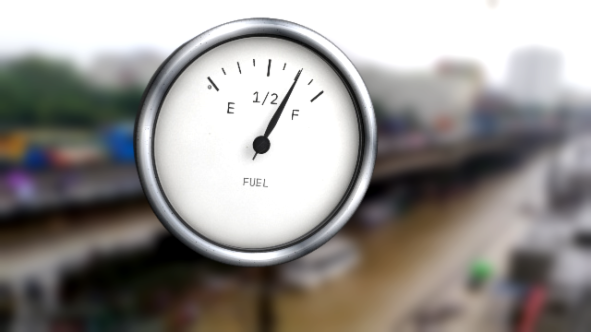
{"value": 0.75}
